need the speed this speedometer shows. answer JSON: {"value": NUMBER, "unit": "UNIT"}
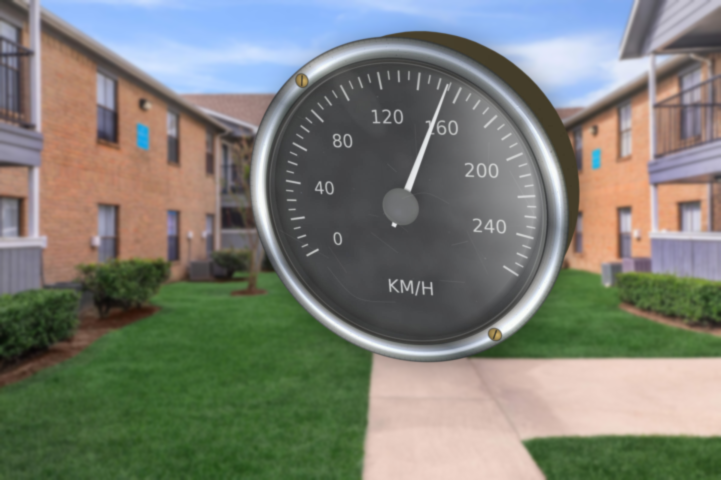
{"value": 155, "unit": "km/h"}
